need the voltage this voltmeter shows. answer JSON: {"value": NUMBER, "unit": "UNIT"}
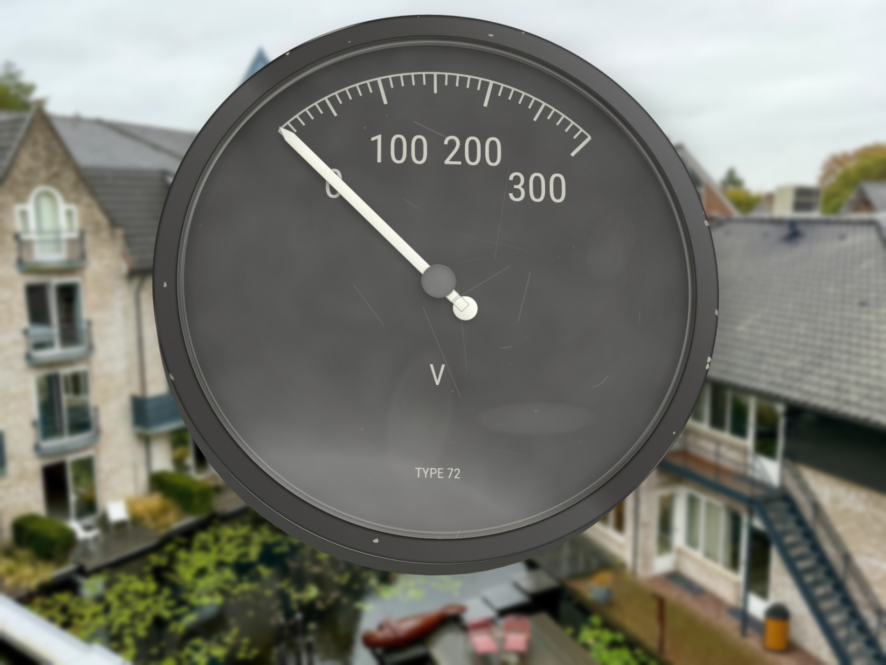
{"value": 0, "unit": "V"}
